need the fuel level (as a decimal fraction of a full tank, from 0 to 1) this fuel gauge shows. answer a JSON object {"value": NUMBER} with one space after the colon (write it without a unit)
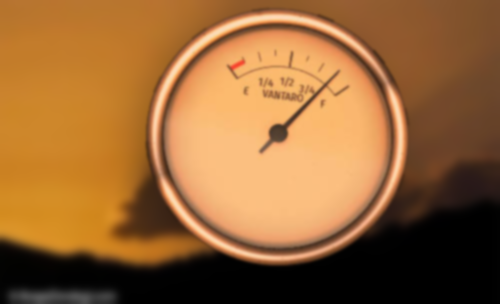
{"value": 0.875}
